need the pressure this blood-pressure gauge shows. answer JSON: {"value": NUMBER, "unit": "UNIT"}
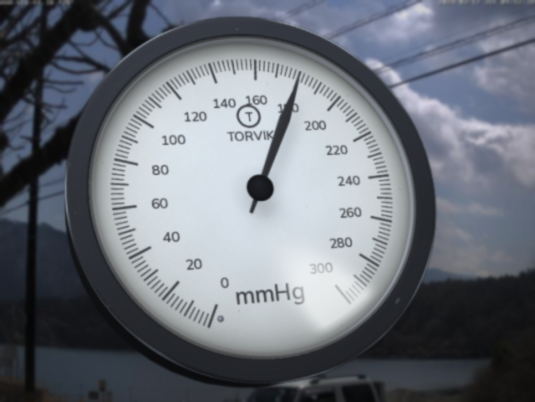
{"value": 180, "unit": "mmHg"}
